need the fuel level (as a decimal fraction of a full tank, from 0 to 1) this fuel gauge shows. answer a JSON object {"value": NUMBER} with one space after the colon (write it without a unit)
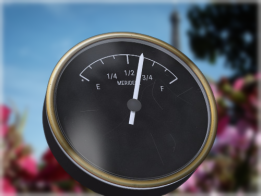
{"value": 0.625}
